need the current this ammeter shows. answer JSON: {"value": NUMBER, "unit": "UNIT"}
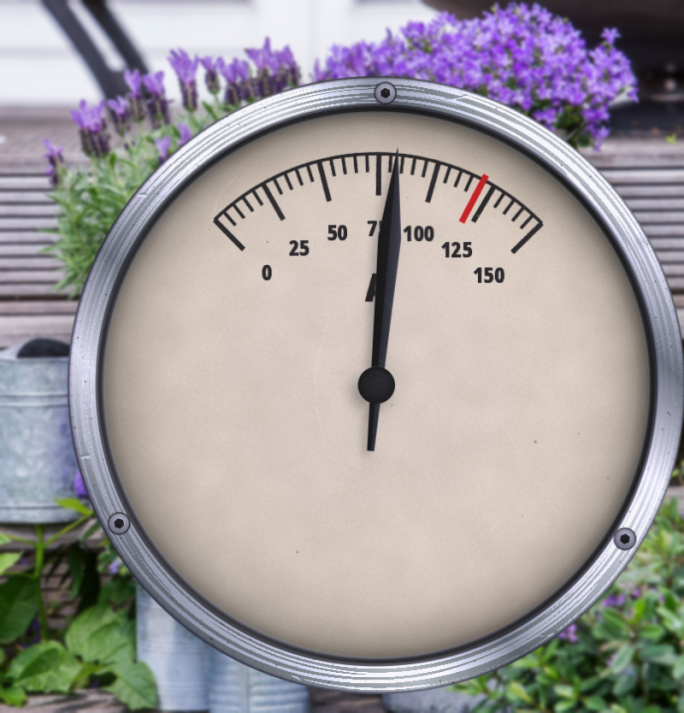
{"value": 82.5, "unit": "A"}
